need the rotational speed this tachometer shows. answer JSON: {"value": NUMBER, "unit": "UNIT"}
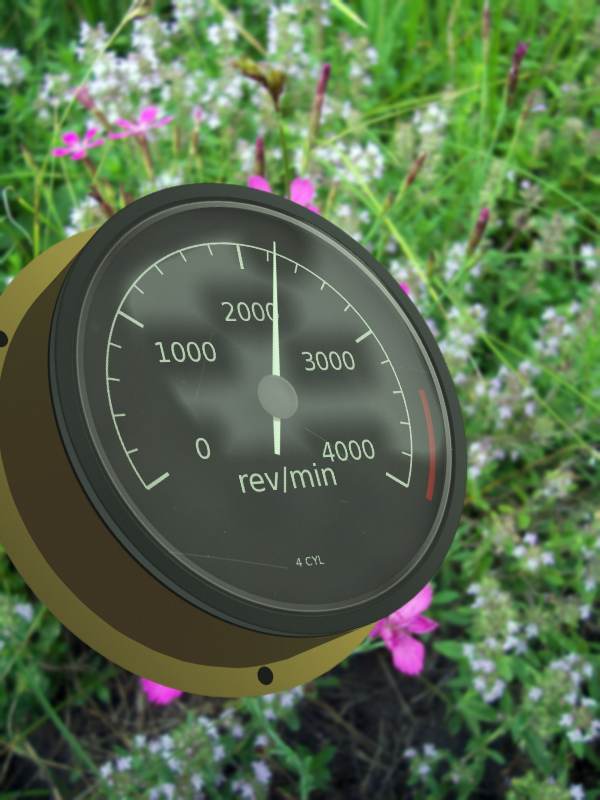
{"value": 2200, "unit": "rpm"}
